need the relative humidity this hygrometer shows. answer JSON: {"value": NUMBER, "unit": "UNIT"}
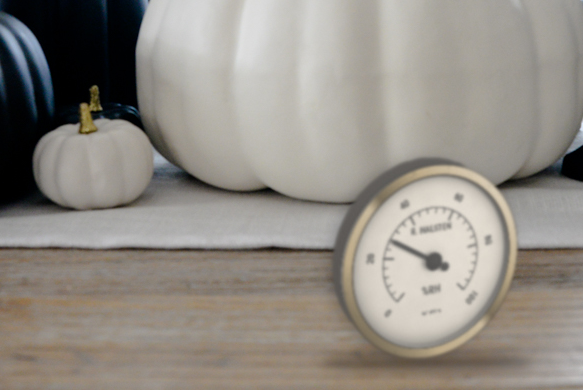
{"value": 28, "unit": "%"}
